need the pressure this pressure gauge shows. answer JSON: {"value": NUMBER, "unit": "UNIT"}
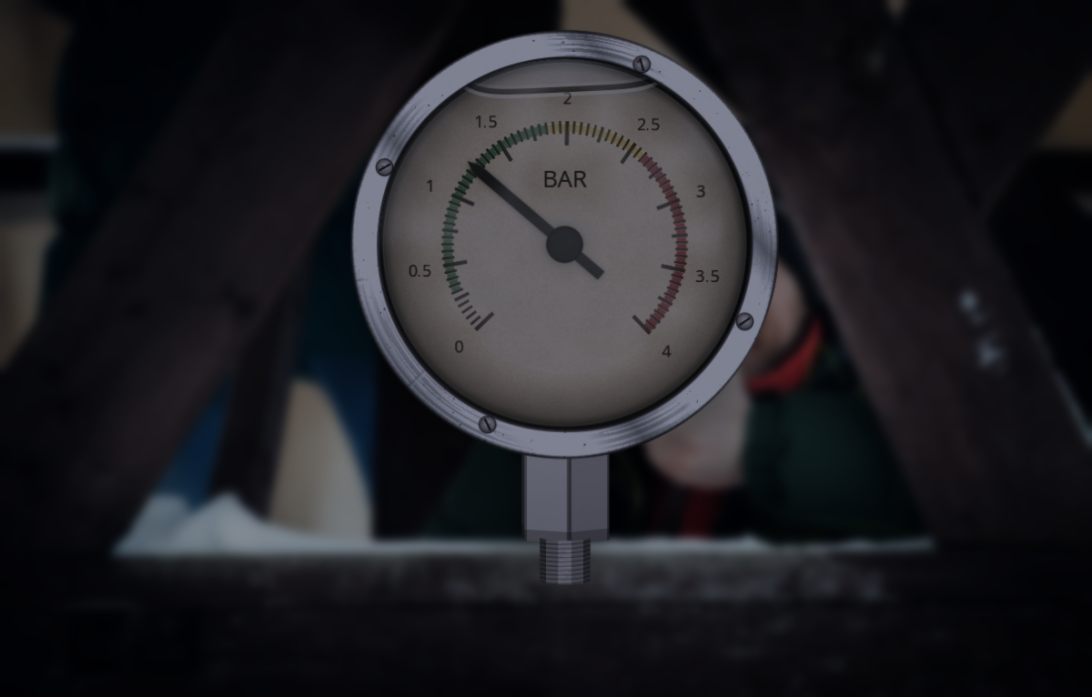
{"value": 1.25, "unit": "bar"}
